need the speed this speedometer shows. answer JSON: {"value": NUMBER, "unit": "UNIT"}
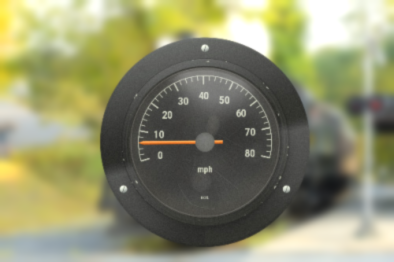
{"value": 6, "unit": "mph"}
